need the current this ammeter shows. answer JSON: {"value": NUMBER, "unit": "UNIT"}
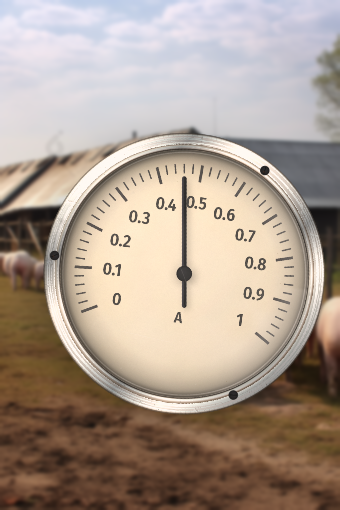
{"value": 0.46, "unit": "A"}
